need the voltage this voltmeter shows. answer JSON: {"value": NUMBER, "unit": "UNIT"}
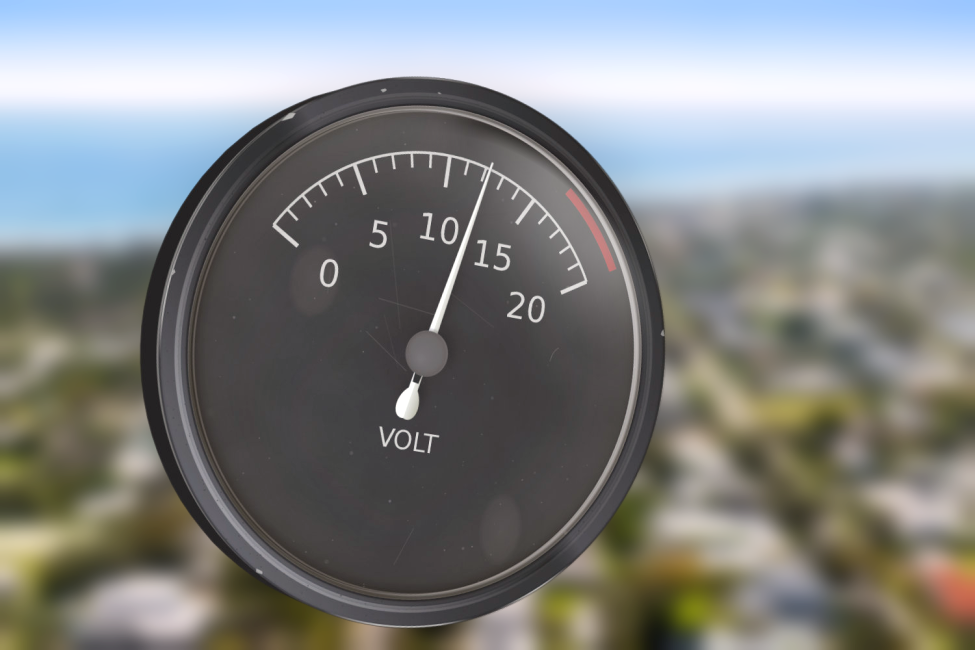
{"value": 12, "unit": "V"}
